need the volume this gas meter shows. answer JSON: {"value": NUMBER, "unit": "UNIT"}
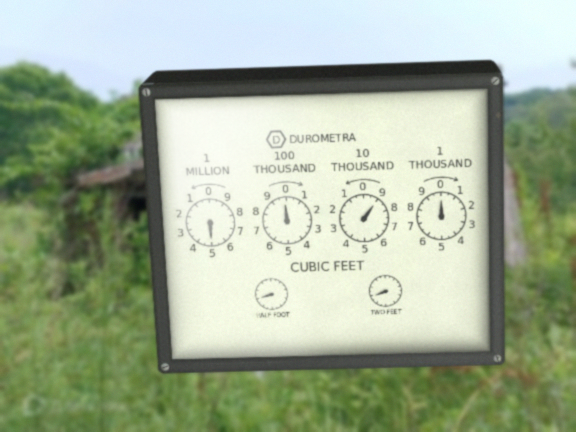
{"value": 499000, "unit": "ft³"}
